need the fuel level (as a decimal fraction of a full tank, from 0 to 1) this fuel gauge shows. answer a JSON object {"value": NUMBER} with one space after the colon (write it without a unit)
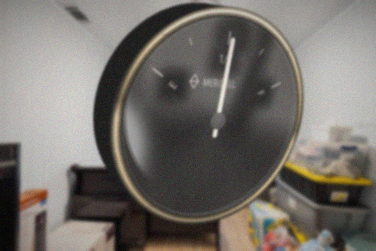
{"value": 0.5}
